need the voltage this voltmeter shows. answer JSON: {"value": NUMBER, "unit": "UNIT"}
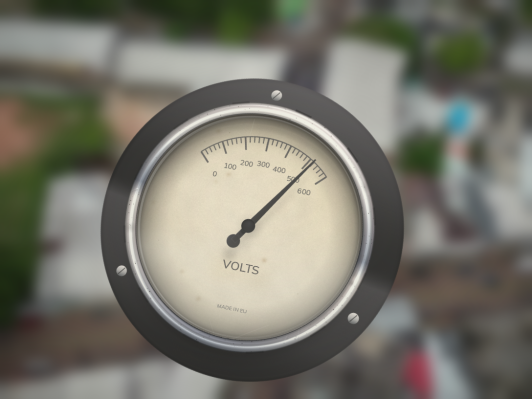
{"value": 520, "unit": "V"}
